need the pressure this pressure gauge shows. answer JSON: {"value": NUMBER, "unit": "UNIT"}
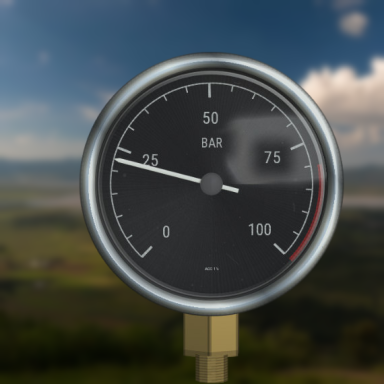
{"value": 22.5, "unit": "bar"}
